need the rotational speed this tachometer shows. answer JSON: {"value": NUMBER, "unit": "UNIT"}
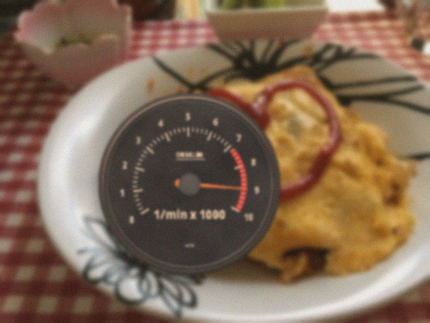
{"value": 9000, "unit": "rpm"}
